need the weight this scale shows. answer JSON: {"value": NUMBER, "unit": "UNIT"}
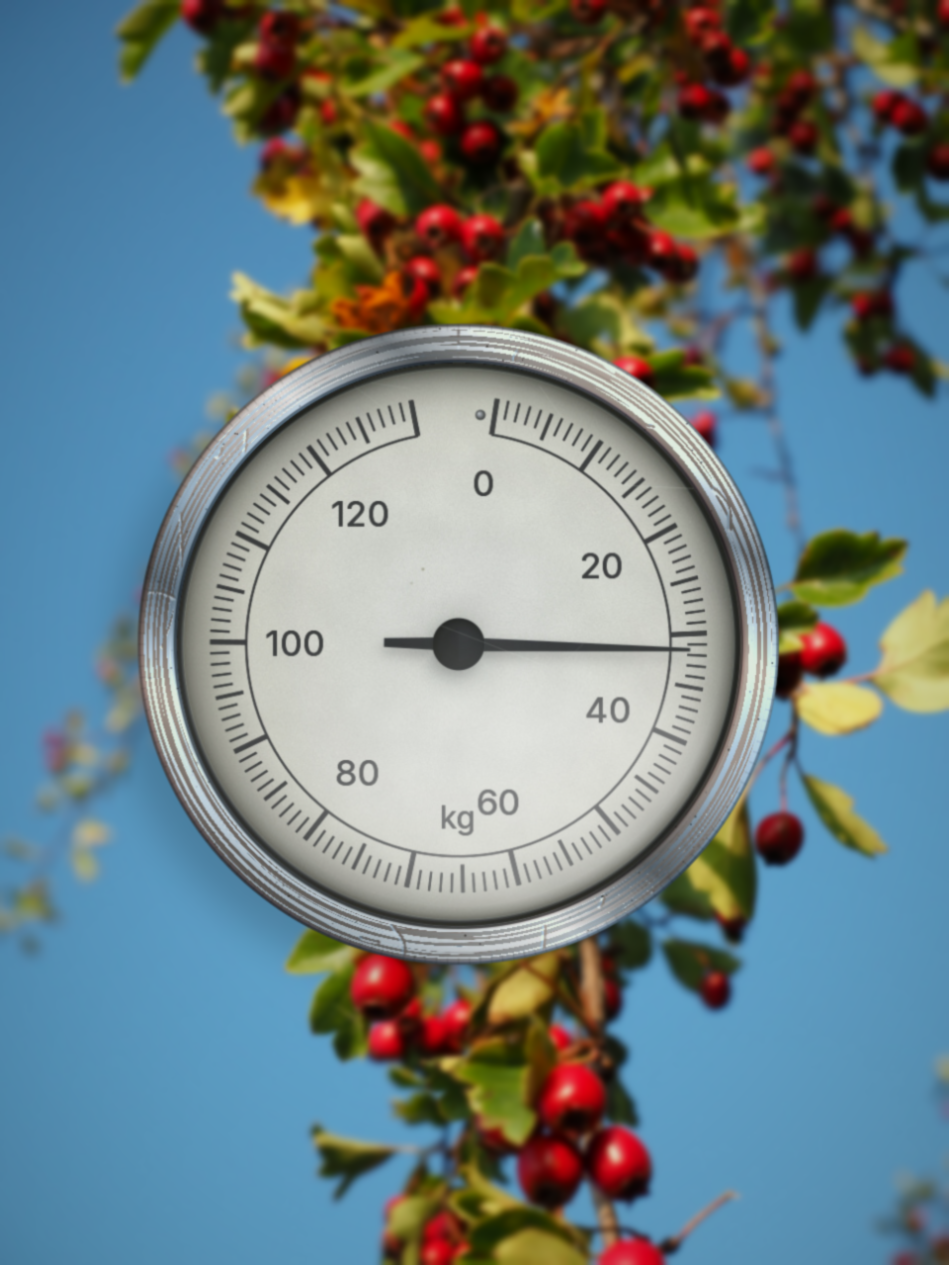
{"value": 31.5, "unit": "kg"}
